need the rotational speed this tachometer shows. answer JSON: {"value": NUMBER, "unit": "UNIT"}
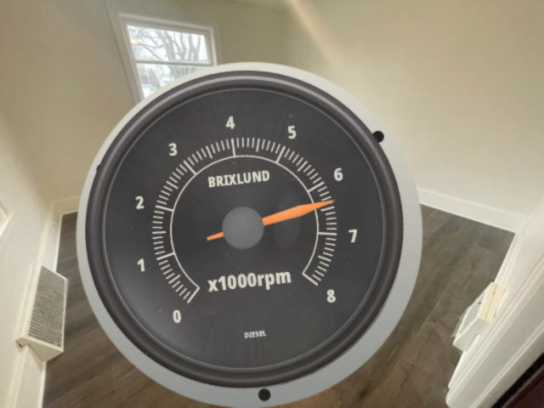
{"value": 6400, "unit": "rpm"}
